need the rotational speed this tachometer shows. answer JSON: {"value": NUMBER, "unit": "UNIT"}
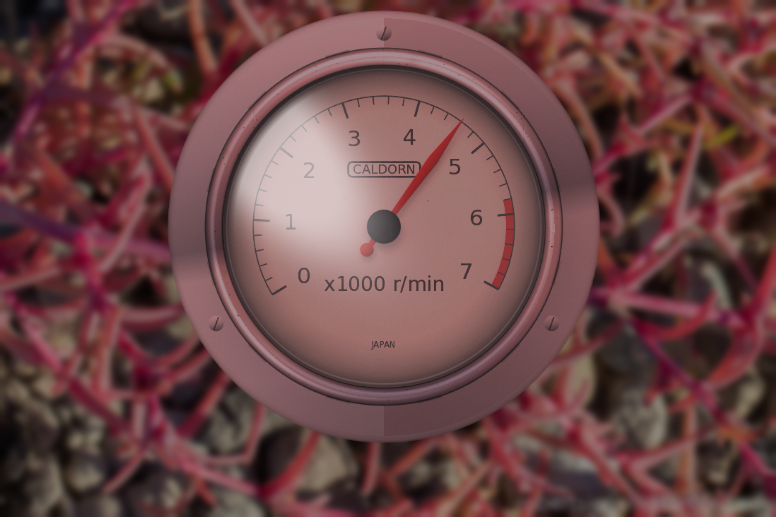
{"value": 4600, "unit": "rpm"}
